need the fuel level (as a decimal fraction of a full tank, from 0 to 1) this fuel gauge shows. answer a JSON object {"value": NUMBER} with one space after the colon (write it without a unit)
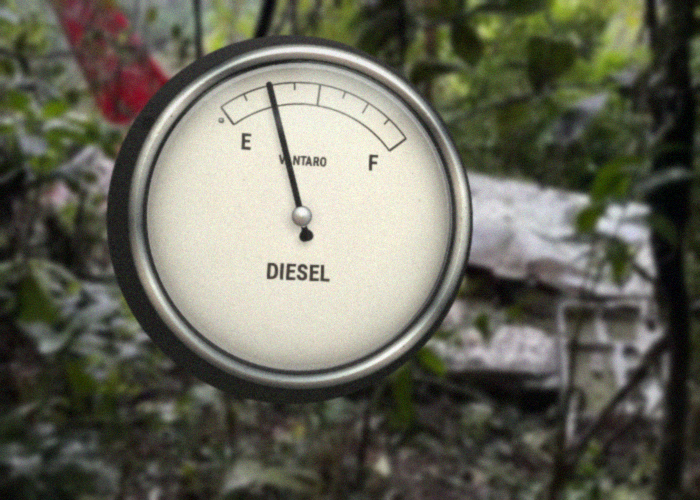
{"value": 0.25}
